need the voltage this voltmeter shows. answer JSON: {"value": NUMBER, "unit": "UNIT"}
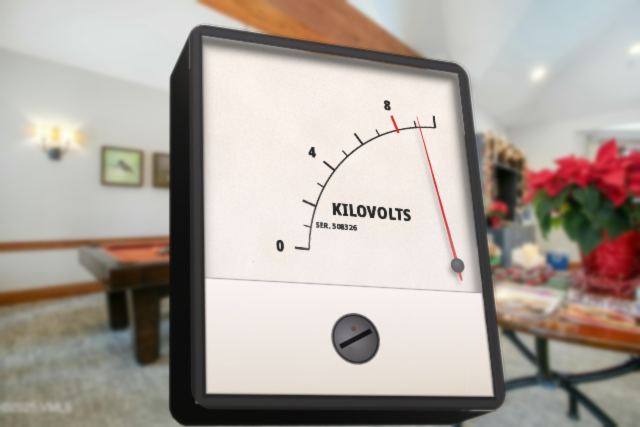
{"value": 9, "unit": "kV"}
